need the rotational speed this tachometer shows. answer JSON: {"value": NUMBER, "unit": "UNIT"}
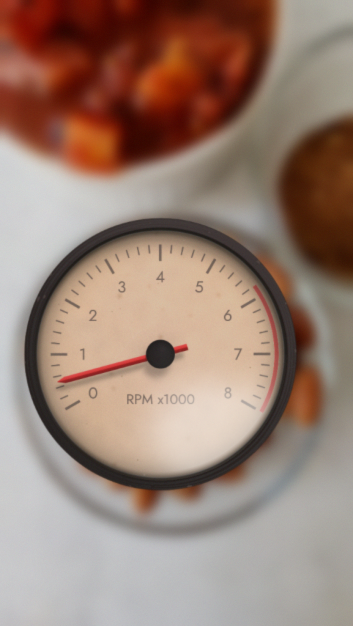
{"value": 500, "unit": "rpm"}
